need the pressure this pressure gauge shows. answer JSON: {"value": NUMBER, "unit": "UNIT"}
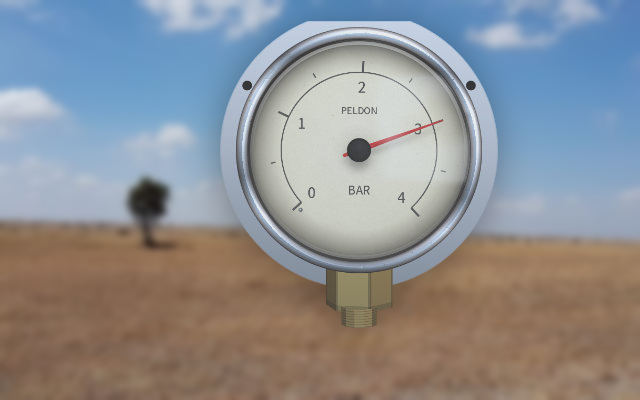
{"value": 3, "unit": "bar"}
